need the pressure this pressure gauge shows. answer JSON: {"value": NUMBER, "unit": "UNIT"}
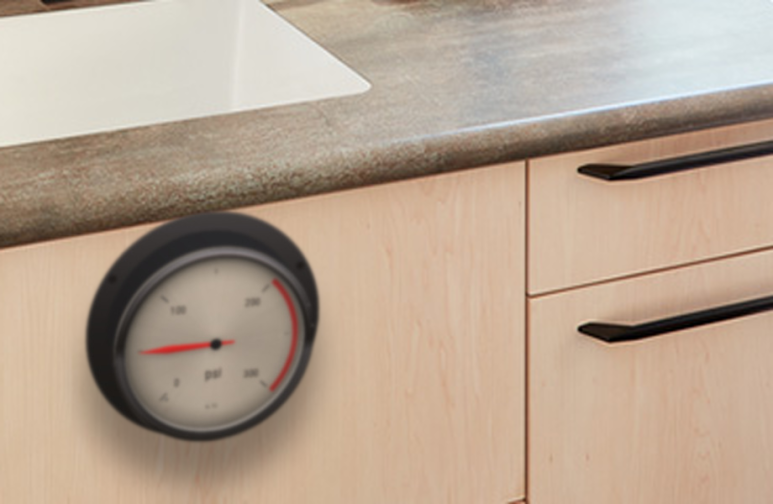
{"value": 50, "unit": "psi"}
